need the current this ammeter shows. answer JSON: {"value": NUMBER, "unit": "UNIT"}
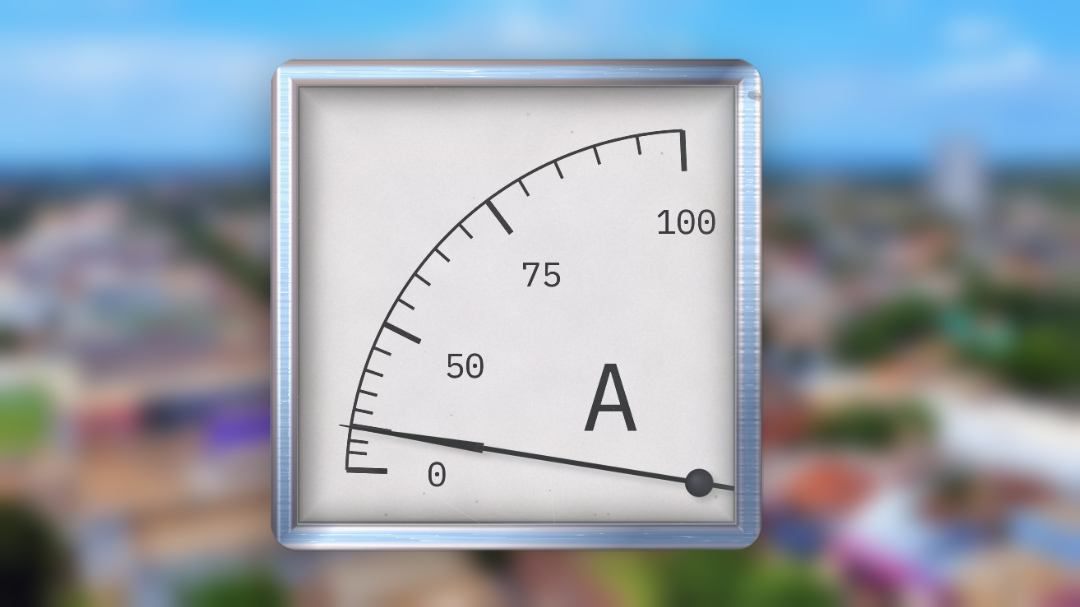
{"value": 25, "unit": "A"}
